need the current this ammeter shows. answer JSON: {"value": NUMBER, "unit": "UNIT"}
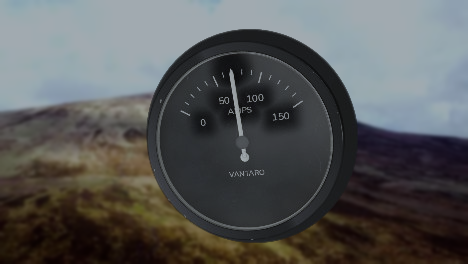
{"value": 70, "unit": "A"}
